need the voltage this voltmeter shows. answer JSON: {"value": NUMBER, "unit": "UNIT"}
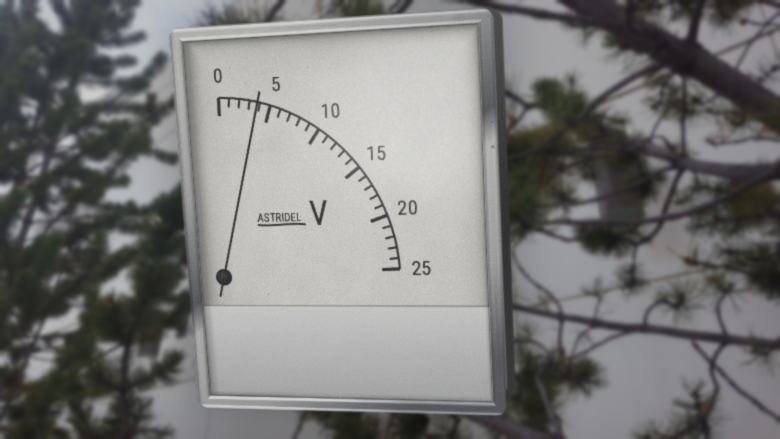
{"value": 4, "unit": "V"}
